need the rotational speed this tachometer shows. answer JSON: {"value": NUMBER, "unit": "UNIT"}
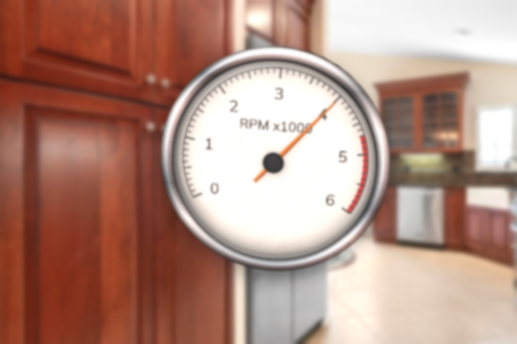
{"value": 4000, "unit": "rpm"}
